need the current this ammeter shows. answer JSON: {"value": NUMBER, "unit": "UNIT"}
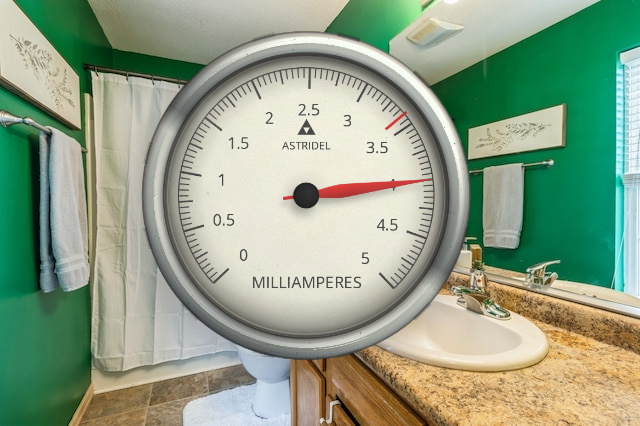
{"value": 4, "unit": "mA"}
